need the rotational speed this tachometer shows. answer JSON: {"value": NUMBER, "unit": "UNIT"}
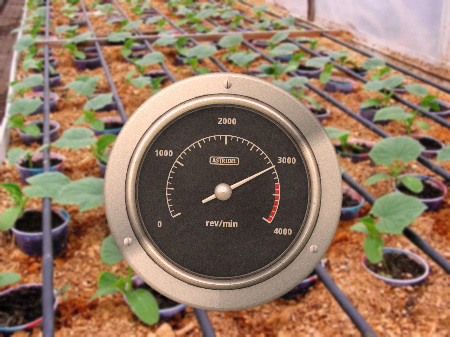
{"value": 3000, "unit": "rpm"}
